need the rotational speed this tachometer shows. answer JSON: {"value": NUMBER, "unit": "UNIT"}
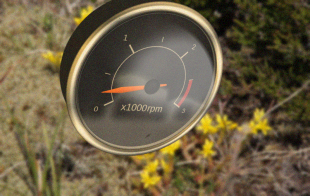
{"value": 250, "unit": "rpm"}
